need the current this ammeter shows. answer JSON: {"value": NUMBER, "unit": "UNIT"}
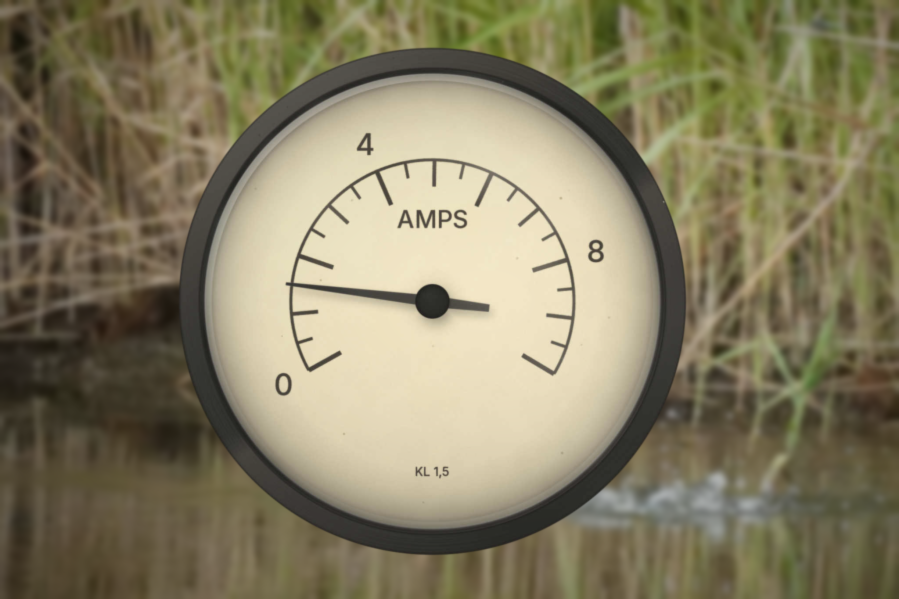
{"value": 1.5, "unit": "A"}
